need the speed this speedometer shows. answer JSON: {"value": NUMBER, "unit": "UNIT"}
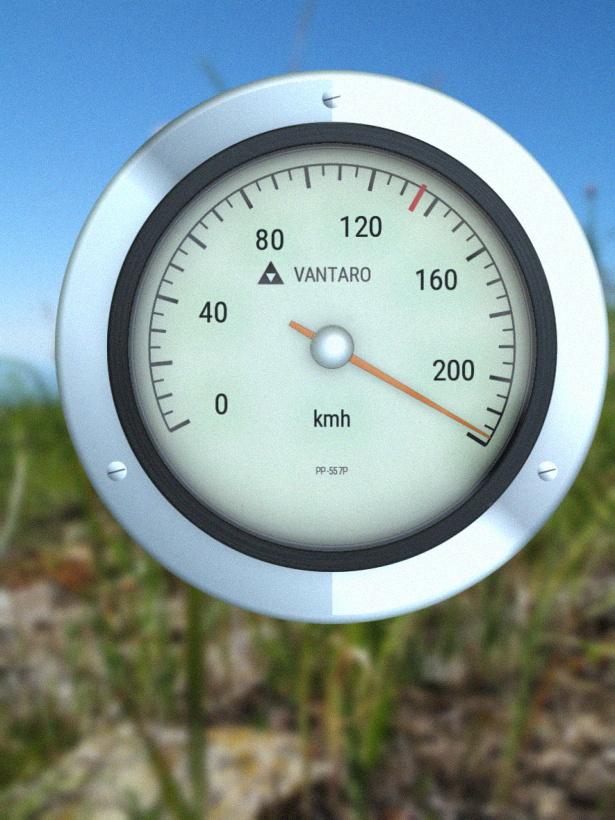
{"value": 217.5, "unit": "km/h"}
